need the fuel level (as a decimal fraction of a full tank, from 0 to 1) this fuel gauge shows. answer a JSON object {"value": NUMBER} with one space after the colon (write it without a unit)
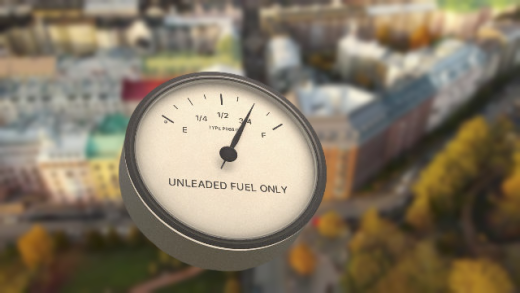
{"value": 0.75}
